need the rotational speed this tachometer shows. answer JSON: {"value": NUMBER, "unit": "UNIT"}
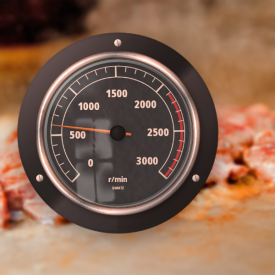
{"value": 600, "unit": "rpm"}
